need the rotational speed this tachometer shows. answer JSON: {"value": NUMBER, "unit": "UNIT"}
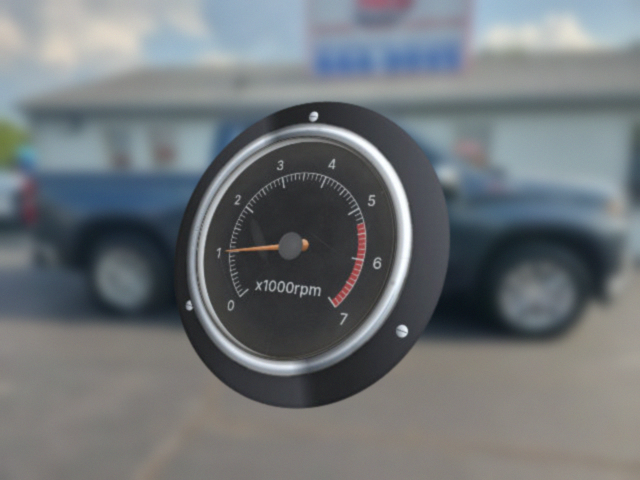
{"value": 1000, "unit": "rpm"}
